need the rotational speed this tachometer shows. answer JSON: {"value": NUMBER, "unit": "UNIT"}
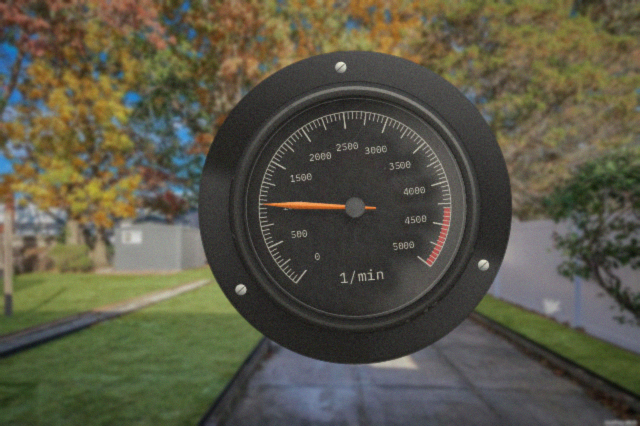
{"value": 1000, "unit": "rpm"}
